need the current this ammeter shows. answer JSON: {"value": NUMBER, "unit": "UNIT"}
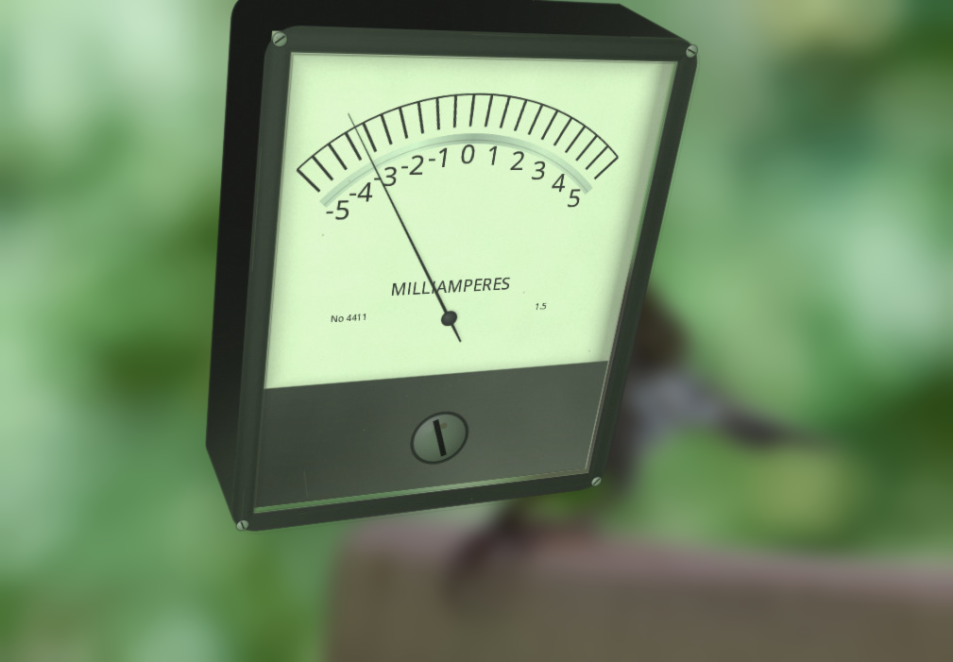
{"value": -3.25, "unit": "mA"}
